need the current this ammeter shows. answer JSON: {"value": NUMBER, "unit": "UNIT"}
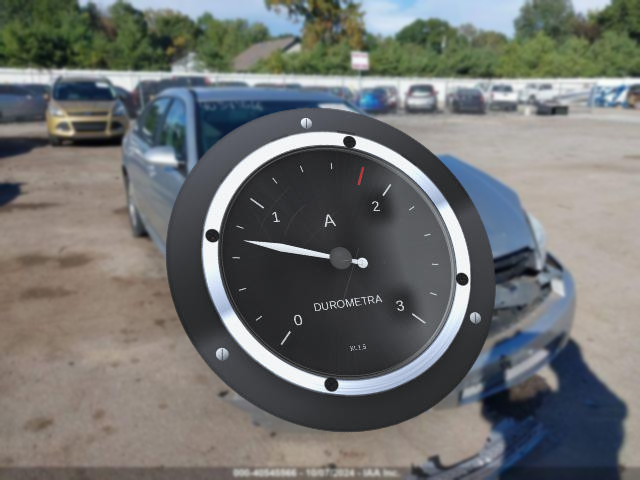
{"value": 0.7, "unit": "A"}
